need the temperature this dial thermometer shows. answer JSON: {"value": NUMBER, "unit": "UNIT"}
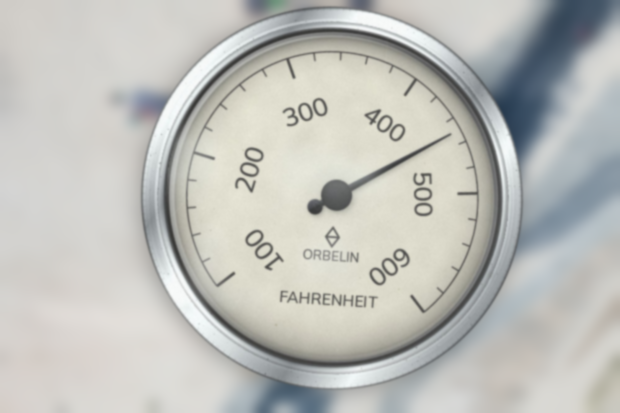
{"value": 450, "unit": "°F"}
